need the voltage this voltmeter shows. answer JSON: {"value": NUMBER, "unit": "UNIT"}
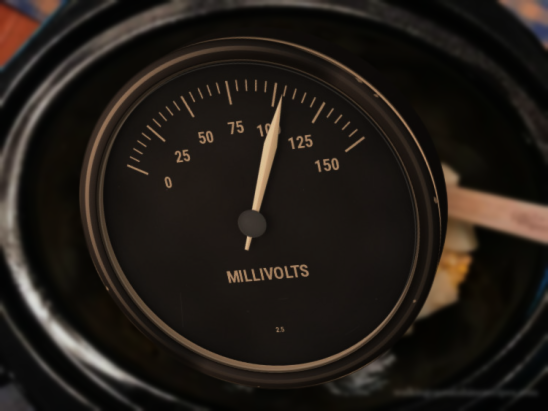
{"value": 105, "unit": "mV"}
